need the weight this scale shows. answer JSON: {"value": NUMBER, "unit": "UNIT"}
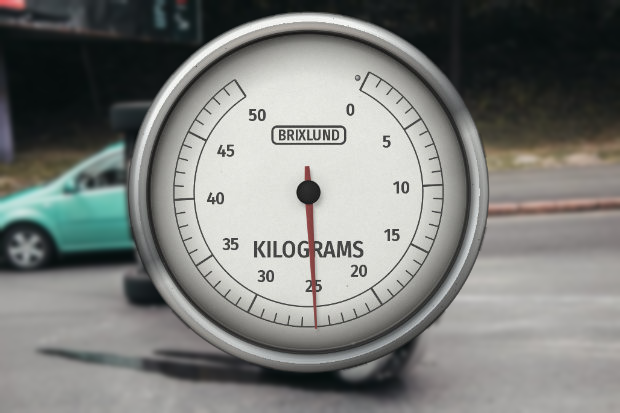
{"value": 25, "unit": "kg"}
